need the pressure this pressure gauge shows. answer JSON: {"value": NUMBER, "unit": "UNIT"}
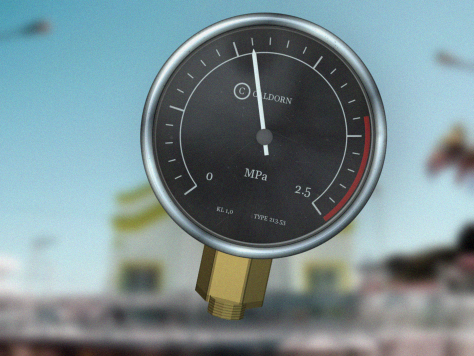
{"value": 1.1, "unit": "MPa"}
